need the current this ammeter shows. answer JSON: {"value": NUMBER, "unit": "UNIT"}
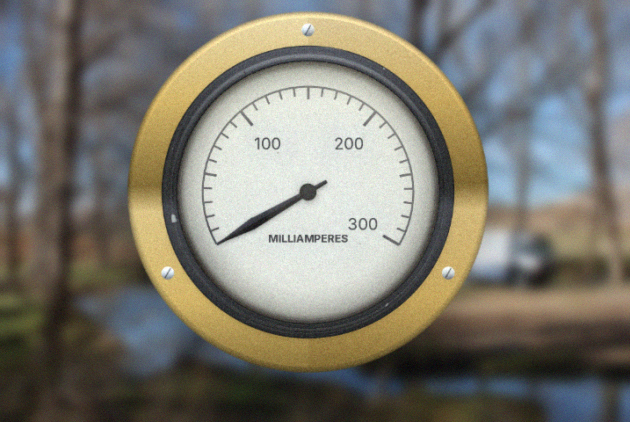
{"value": 0, "unit": "mA"}
